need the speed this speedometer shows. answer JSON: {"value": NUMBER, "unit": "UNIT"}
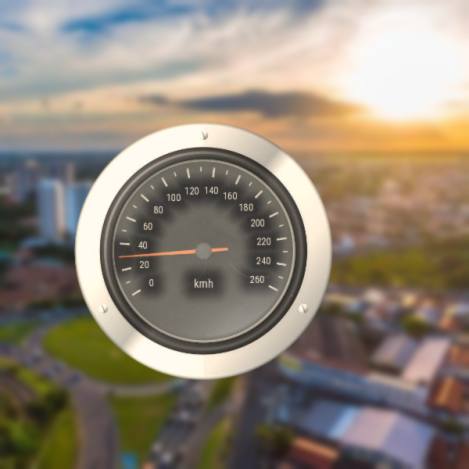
{"value": 30, "unit": "km/h"}
